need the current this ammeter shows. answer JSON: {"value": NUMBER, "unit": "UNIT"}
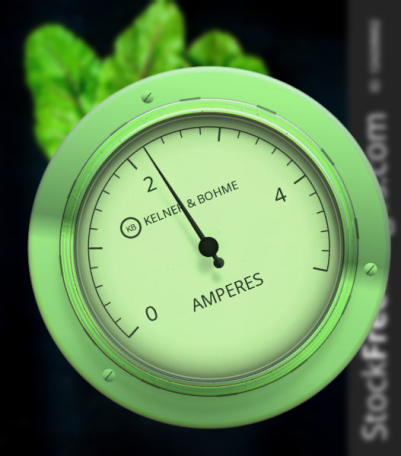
{"value": 2.2, "unit": "A"}
